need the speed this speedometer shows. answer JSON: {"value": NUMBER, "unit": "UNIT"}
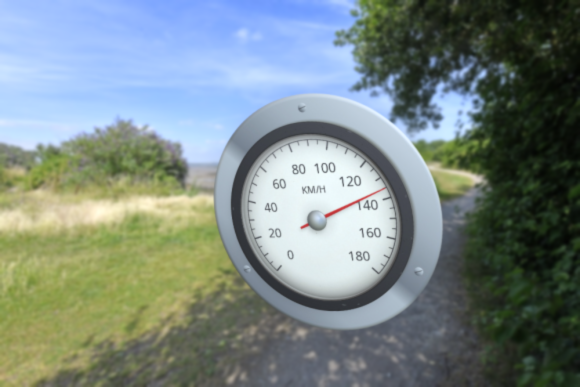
{"value": 135, "unit": "km/h"}
